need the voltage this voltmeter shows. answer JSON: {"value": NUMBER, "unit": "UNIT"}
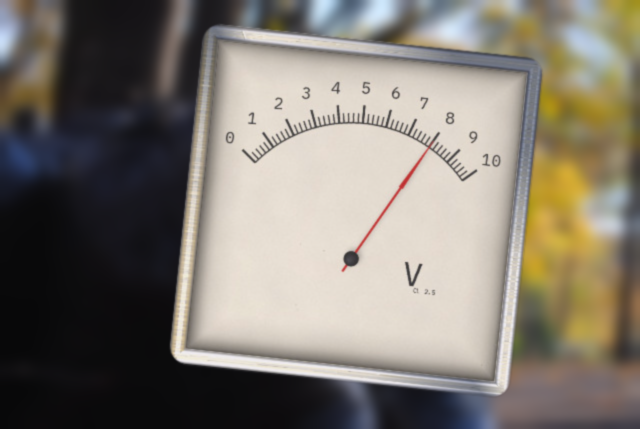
{"value": 8, "unit": "V"}
